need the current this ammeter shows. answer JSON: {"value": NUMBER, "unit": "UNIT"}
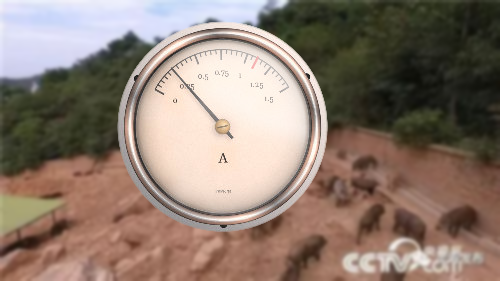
{"value": 0.25, "unit": "A"}
